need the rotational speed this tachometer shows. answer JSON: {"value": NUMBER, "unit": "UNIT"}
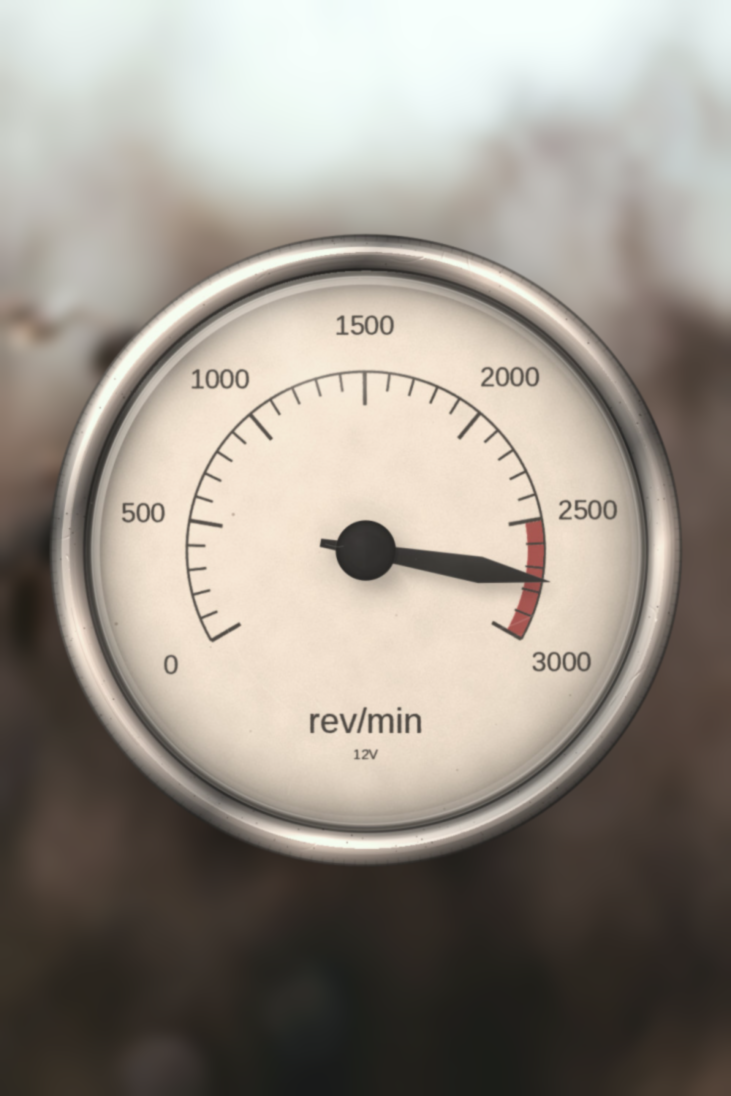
{"value": 2750, "unit": "rpm"}
